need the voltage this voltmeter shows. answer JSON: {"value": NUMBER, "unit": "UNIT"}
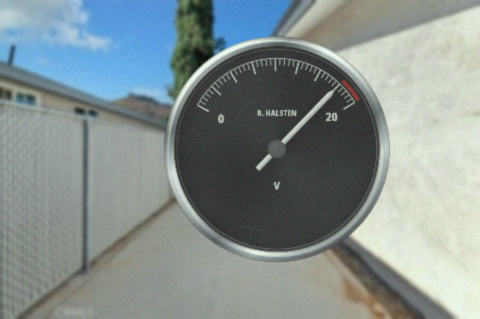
{"value": 17.5, "unit": "V"}
